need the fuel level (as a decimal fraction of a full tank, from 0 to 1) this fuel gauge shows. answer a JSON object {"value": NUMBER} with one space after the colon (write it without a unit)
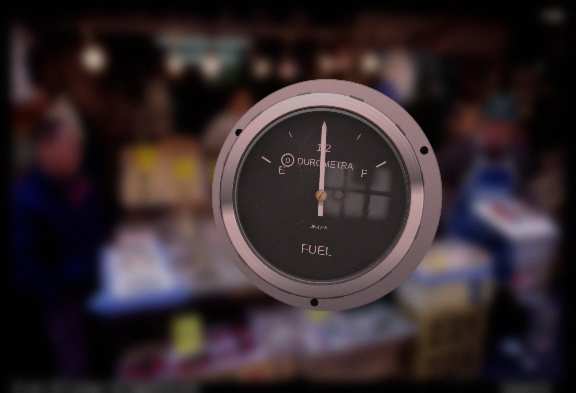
{"value": 0.5}
